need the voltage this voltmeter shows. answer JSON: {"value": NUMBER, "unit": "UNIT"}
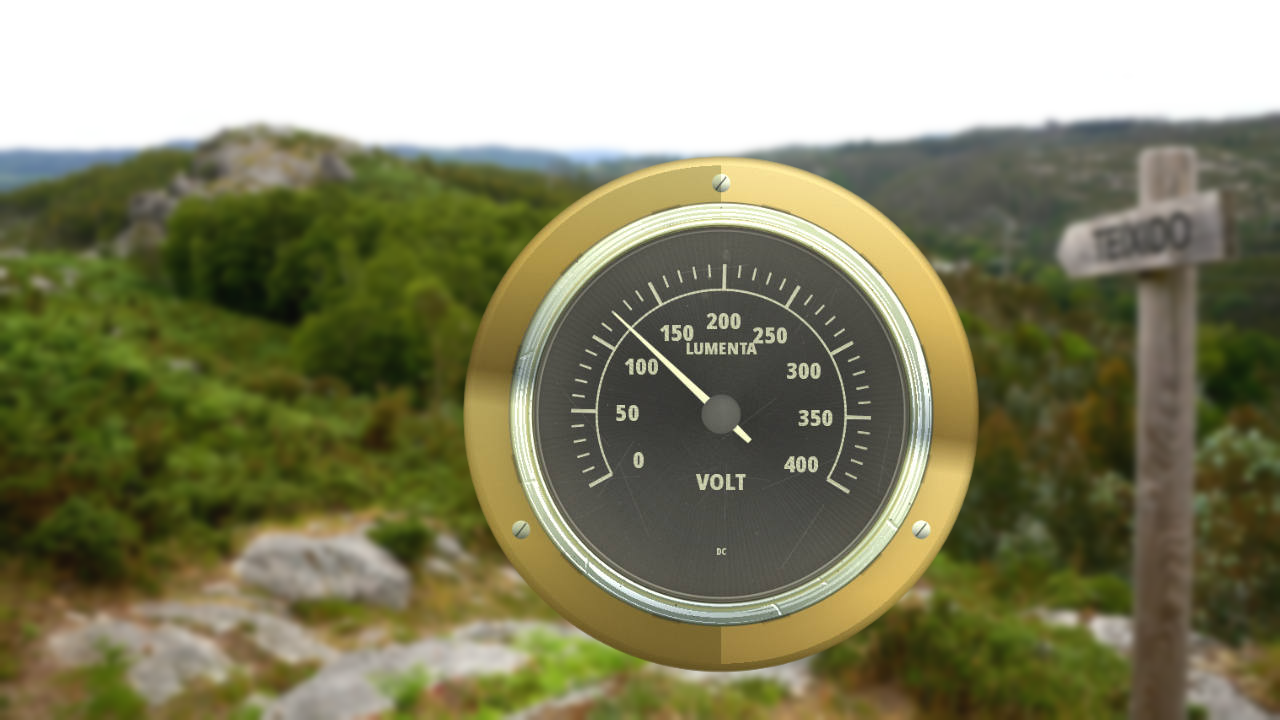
{"value": 120, "unit": "V"}
